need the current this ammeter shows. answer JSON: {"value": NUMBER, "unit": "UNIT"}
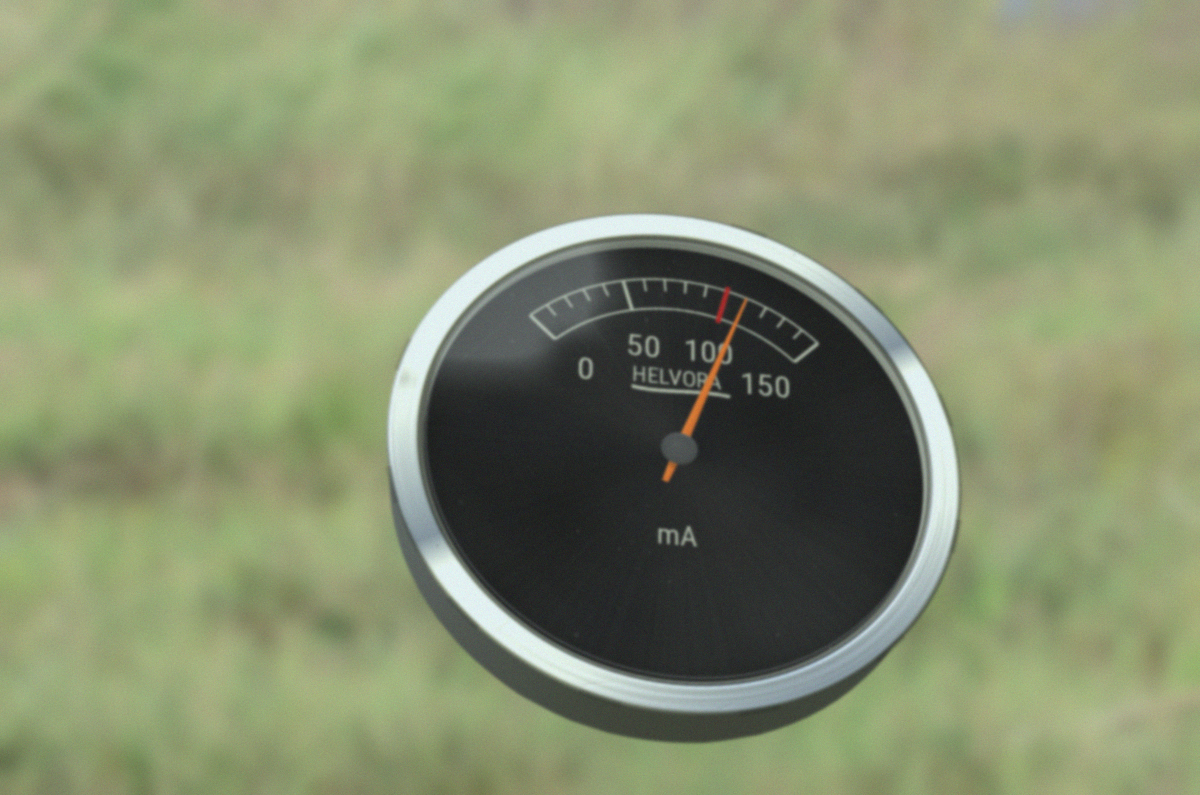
{"value": 110, "unit": "mA"}
